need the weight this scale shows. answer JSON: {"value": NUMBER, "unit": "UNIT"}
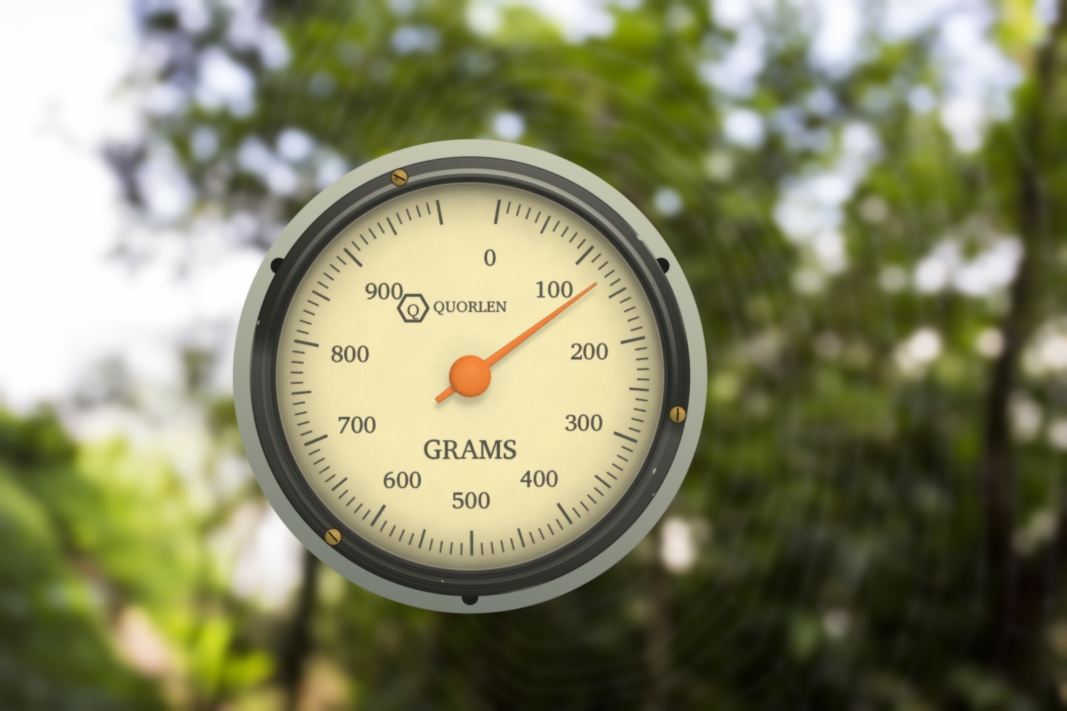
{"value": 130, "unit": "g"}
